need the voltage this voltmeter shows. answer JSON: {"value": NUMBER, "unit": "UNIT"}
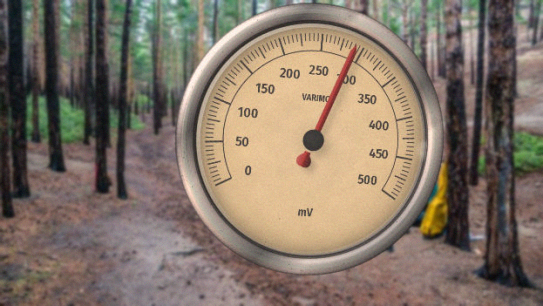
{"value": 290, "unit": "mV"}
